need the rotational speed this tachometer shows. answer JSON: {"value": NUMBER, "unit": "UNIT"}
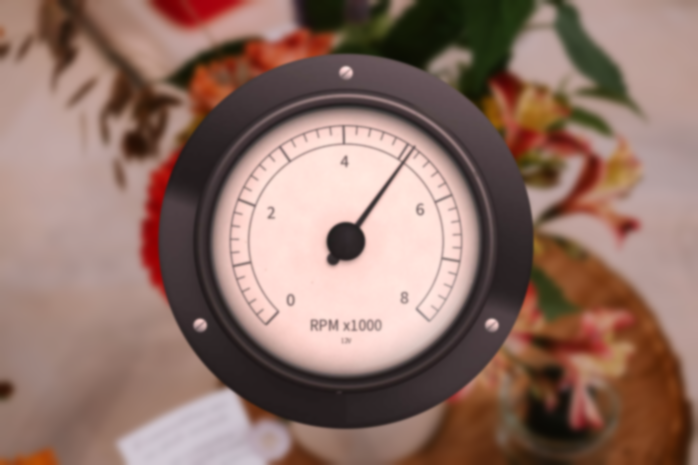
{"value": 5100, "unit": "rpm"}
